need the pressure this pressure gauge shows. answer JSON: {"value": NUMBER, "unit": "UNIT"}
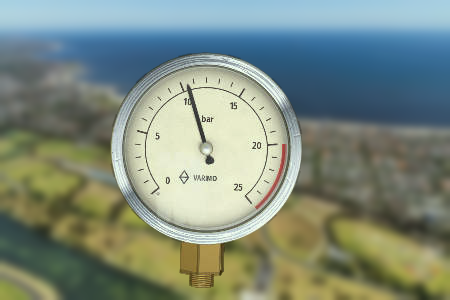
{"value": 10.5, "unit": "bar"}
